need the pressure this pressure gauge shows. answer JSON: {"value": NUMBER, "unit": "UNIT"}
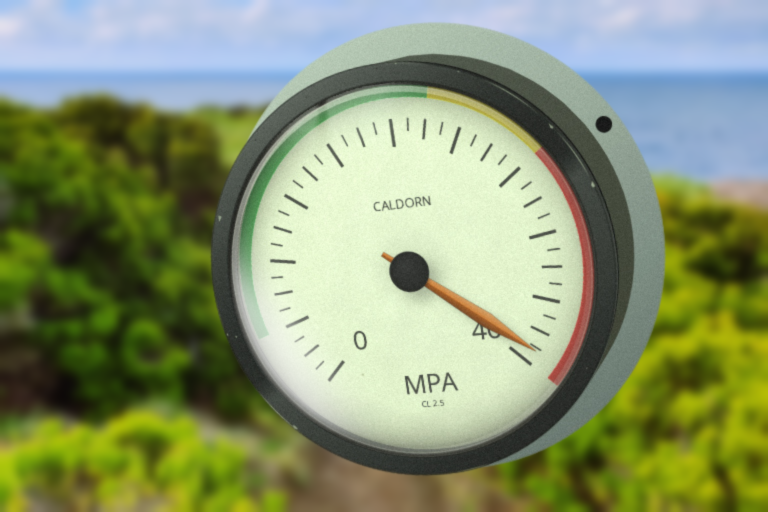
{"value": 39, "unit": "MPa"}
